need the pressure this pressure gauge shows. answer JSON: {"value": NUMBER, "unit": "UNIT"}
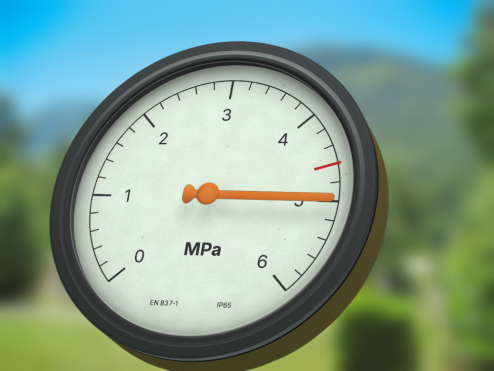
{"value": 5, "unit": "MPa"}
